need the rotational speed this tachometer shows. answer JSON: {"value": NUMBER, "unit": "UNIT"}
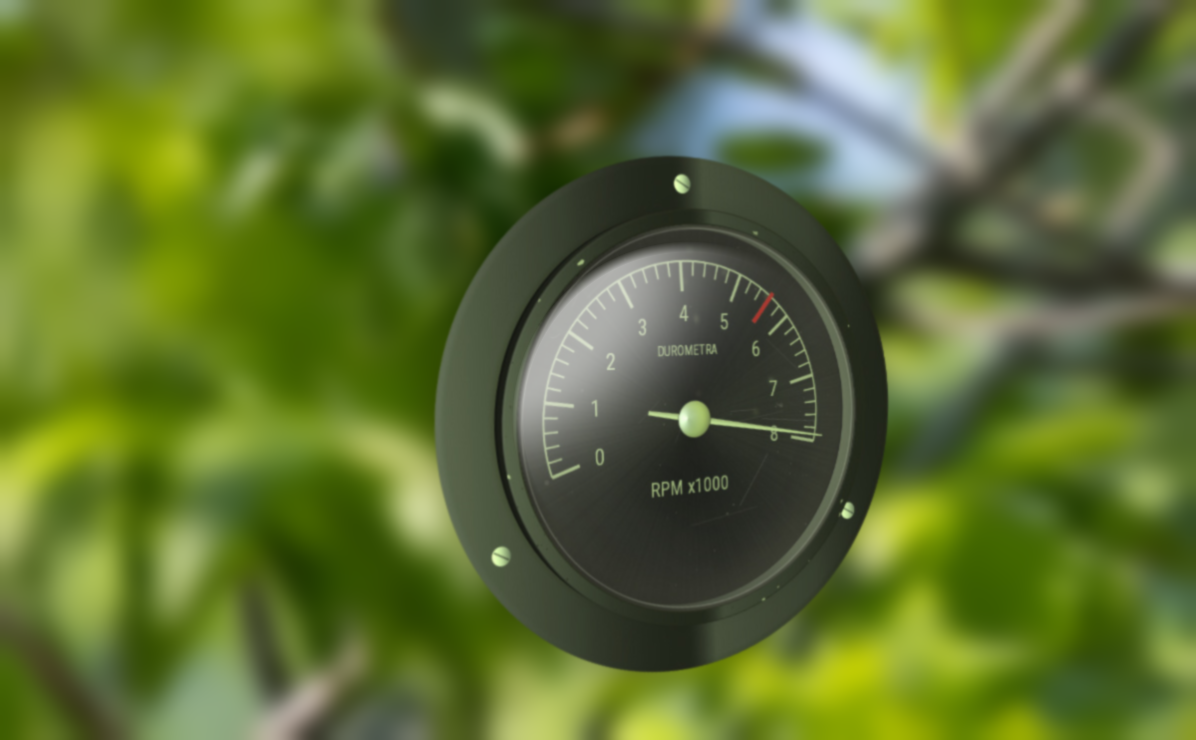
{"value": 7900, "unit": "rpm"}
